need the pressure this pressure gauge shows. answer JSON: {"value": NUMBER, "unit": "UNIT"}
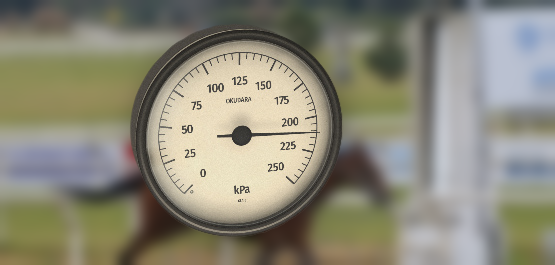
{"value": 210, "unit": "kPa"}
